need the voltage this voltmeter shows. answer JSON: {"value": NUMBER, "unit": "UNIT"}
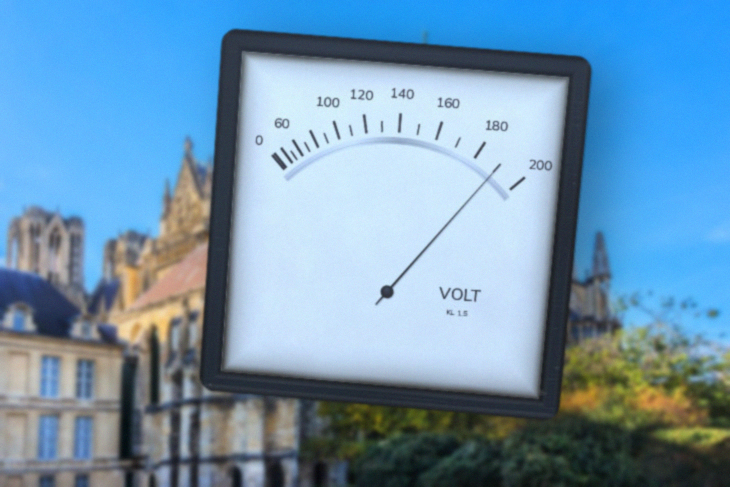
{"value": 190, "unit": "V"}
